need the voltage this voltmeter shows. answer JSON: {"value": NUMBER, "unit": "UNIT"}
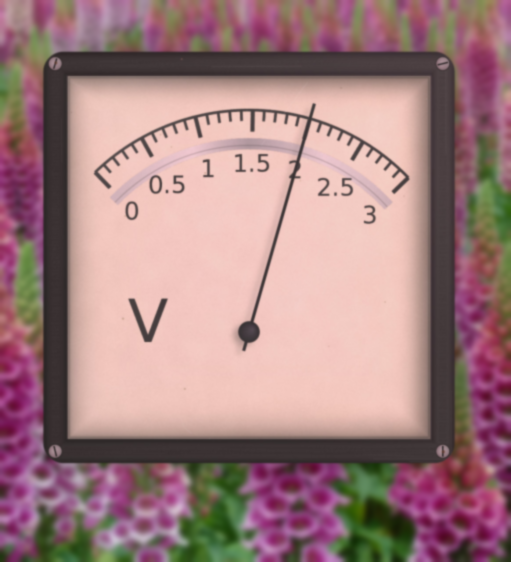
{"value": 2, "unit": "V"}
